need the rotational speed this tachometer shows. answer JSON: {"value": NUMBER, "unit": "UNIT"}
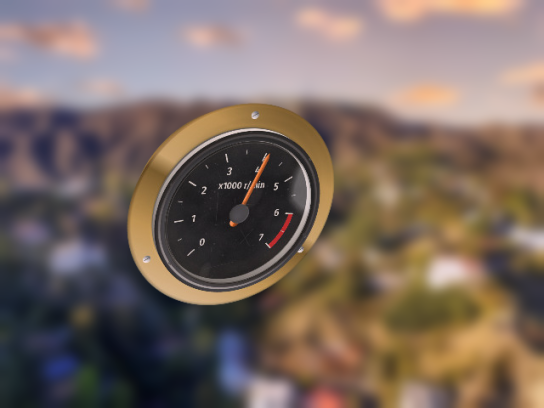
{"value": 4000, "unit": "rpm"}
